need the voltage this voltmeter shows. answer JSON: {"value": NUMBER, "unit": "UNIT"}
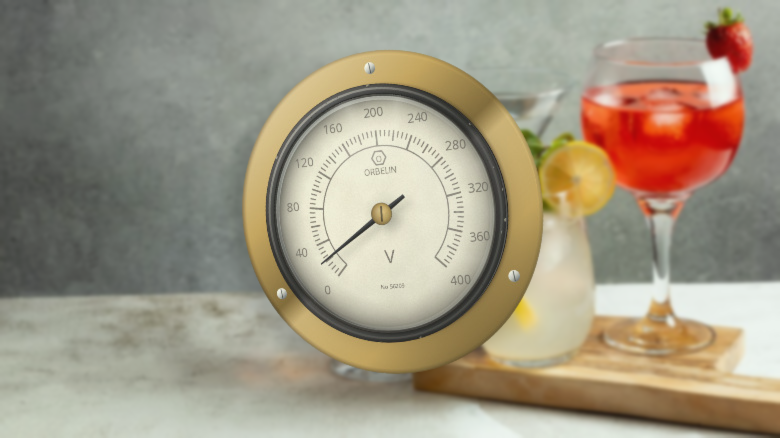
{"value": 20, "unit": "V"}
